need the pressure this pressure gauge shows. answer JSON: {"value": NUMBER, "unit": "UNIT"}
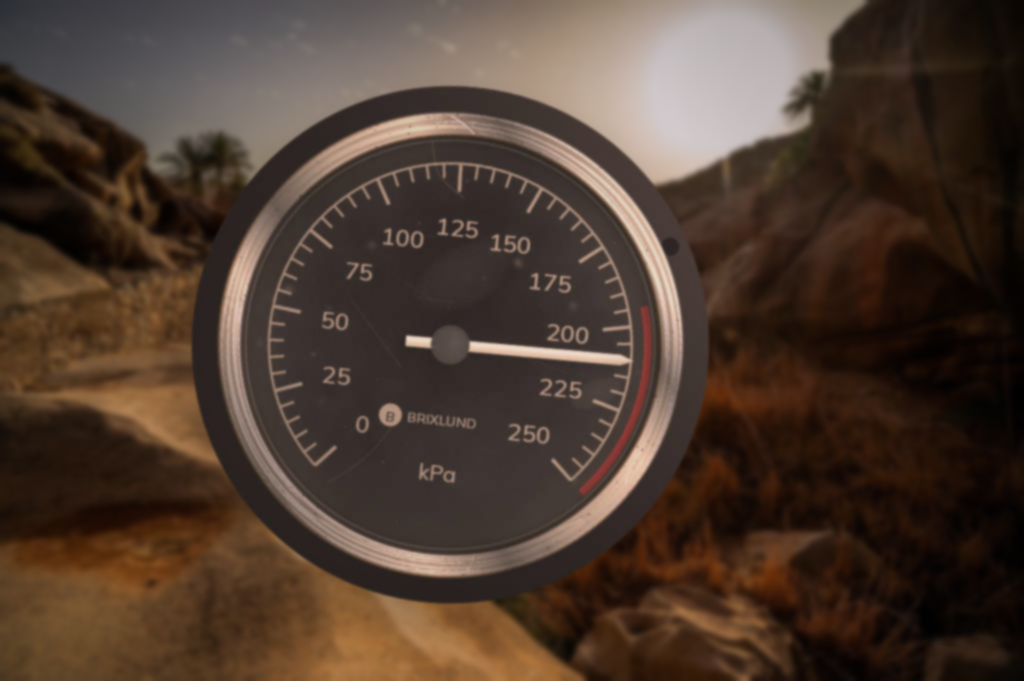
{"value": 210, "unit": "kPa"}
